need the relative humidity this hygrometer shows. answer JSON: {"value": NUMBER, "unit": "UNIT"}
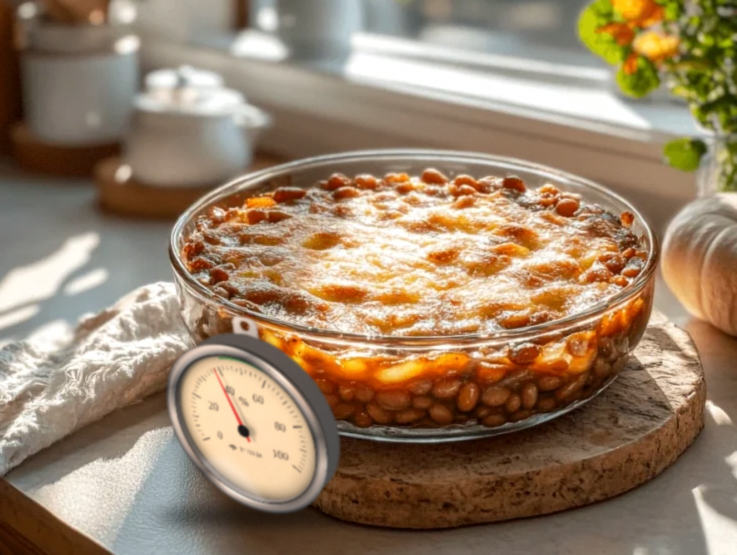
{"value": 40, "unit": "%"}
